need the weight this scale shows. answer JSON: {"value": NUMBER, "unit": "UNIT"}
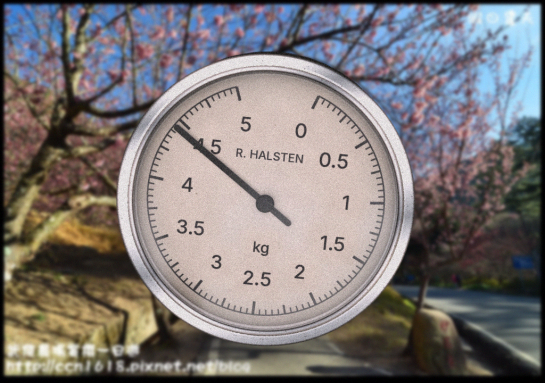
{"value": 4.45, "unit": "kg"}
